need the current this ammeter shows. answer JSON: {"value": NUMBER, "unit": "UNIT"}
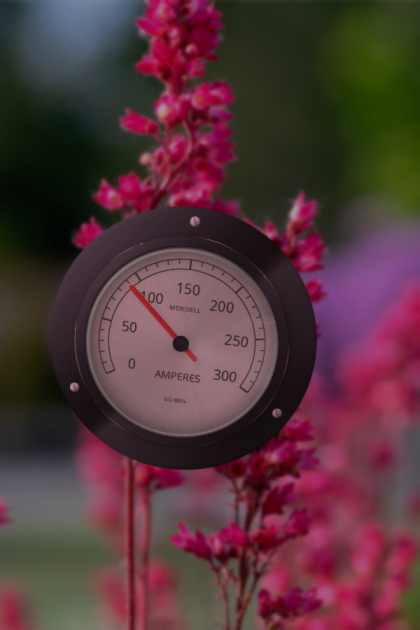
{"value": 90, "unit": "A"}
